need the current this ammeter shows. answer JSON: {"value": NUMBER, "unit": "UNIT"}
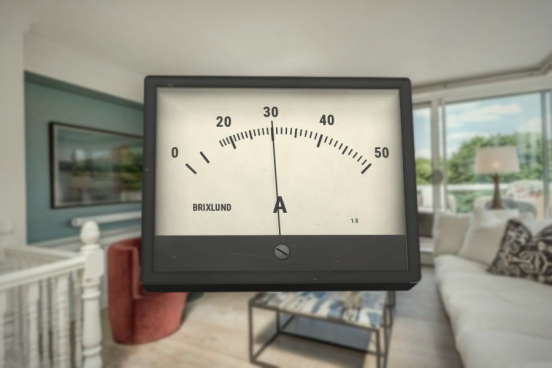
{"value": 30, "unit": "A"}
